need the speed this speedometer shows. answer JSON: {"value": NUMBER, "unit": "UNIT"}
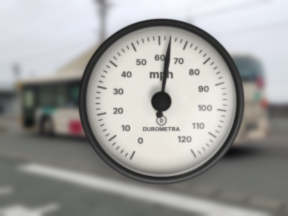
{"value": 64, "unit": "mph"}
